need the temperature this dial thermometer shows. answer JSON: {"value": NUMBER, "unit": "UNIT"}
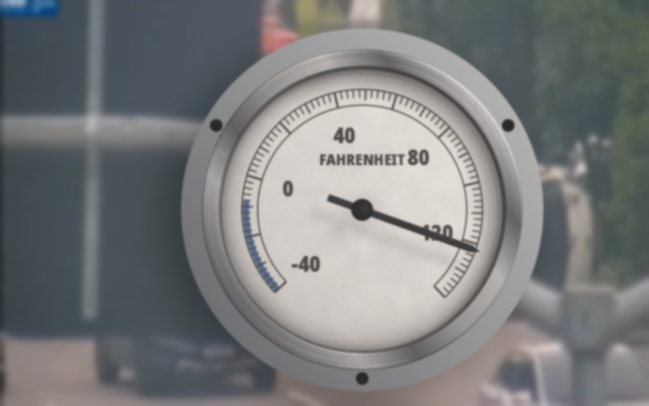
{"value": 122, "unit": "°F"}
